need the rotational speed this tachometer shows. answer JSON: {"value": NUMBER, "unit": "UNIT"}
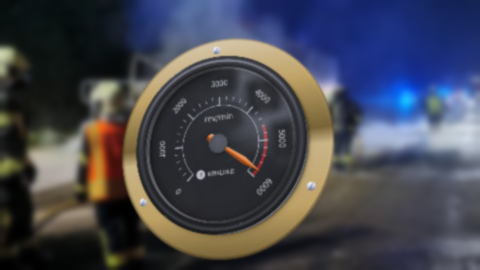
{"value": 5800, "unit": "rpm"}
